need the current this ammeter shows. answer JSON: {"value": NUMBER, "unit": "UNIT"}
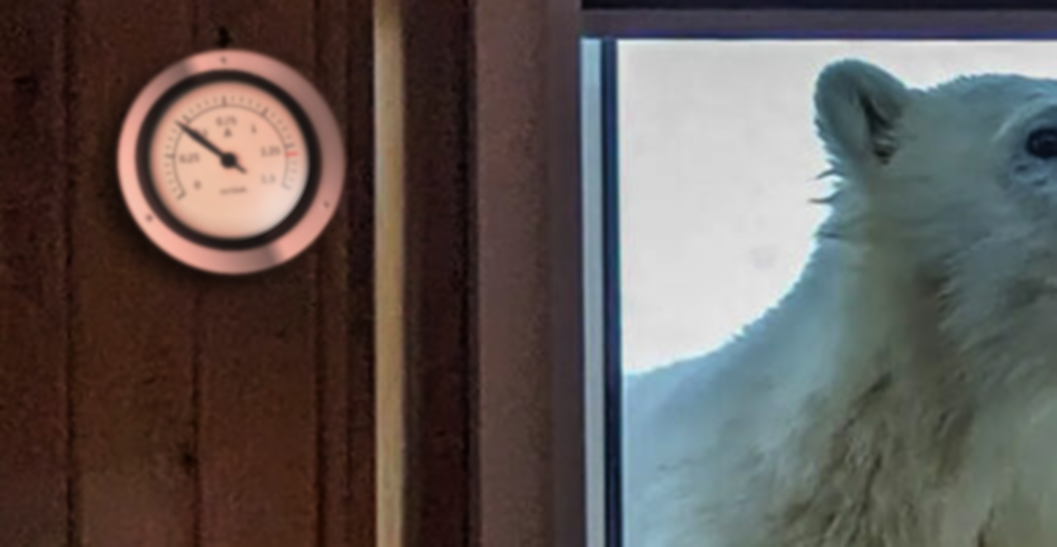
{"value": 0.45, "unit": "A"}
